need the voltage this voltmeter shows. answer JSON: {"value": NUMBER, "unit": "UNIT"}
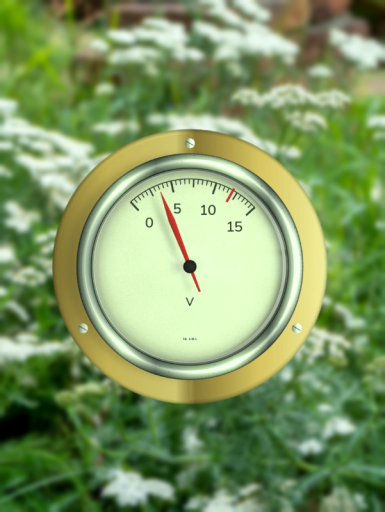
{"value": 3.5, "unit": "V"}
